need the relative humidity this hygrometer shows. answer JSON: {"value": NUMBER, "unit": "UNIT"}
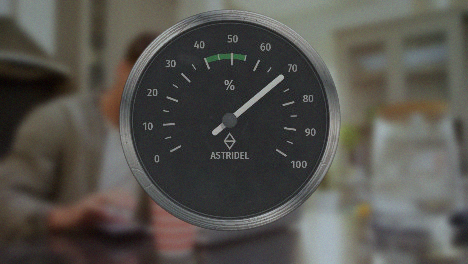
{"value": 70, "unit": "%"}
